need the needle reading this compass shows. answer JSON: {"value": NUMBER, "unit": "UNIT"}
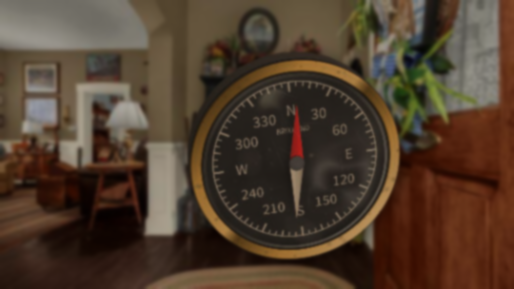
{"value": 5, "unit": "°"}
